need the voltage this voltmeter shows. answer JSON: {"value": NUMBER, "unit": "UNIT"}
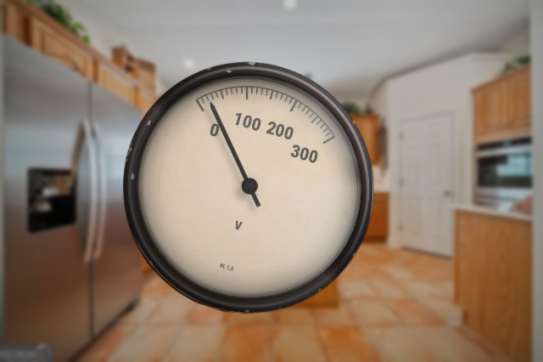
{"value": 20, "unit": "V"}
